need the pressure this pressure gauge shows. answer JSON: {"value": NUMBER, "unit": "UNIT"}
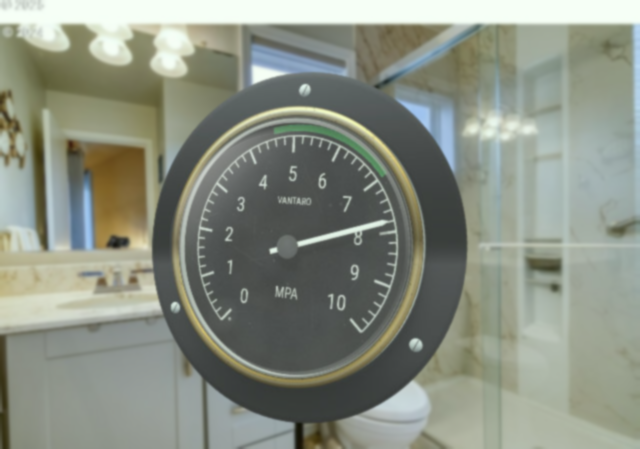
{"value": 7.8, "unit": "MPa"}
